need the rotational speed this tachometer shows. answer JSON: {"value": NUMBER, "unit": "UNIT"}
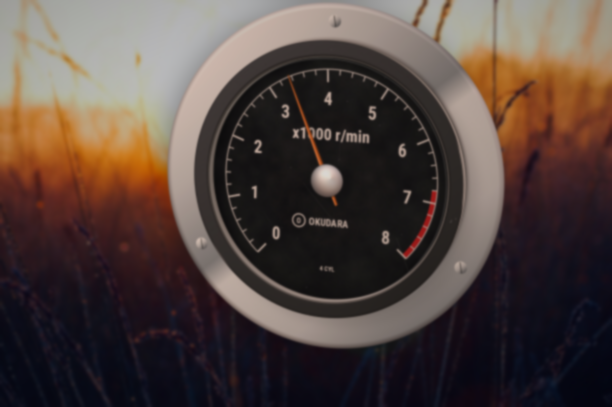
{"value": 3400, "unit": "rpm"}
